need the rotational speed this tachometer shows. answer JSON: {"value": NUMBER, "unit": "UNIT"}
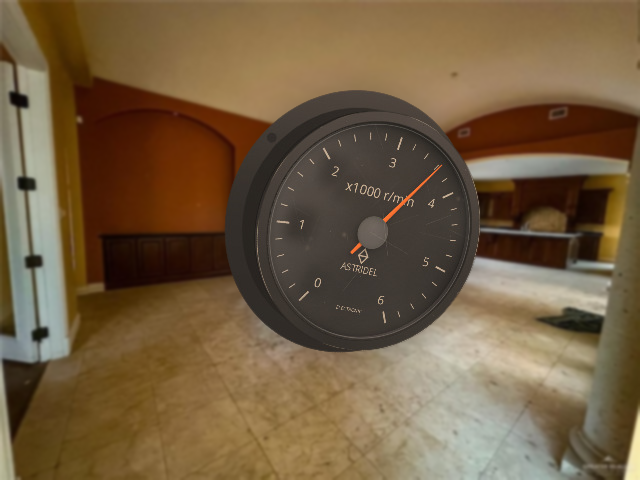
{"value": 3600, "unit": "rpm"}
